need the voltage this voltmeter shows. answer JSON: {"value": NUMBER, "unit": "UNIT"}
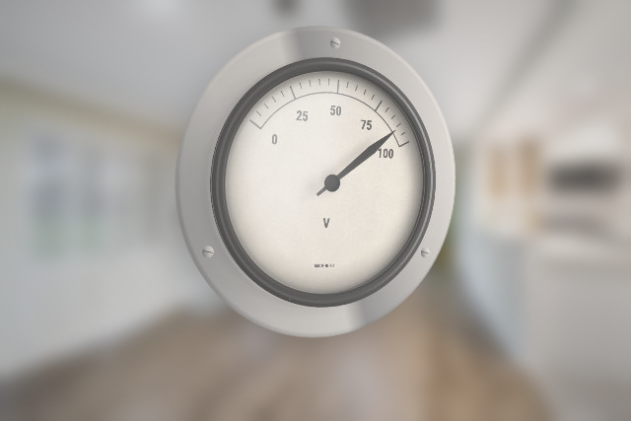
{"value": 90, "unit": "V"}
